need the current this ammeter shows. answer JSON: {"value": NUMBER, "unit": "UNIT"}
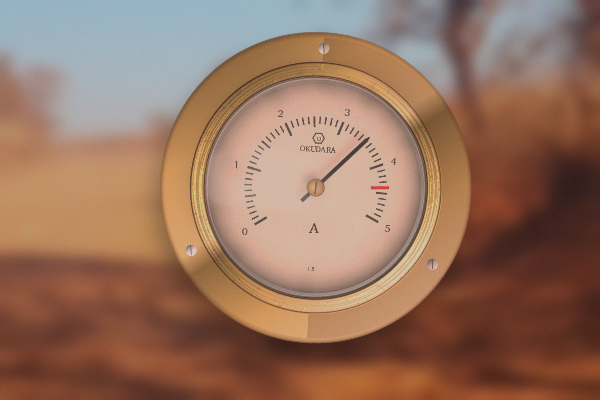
{"value": 3.5, "unit": "A"}
